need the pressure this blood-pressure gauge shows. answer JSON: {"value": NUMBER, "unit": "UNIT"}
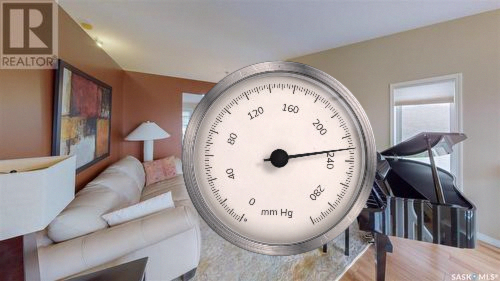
{"value": 230, "unit": "mmHg"}
